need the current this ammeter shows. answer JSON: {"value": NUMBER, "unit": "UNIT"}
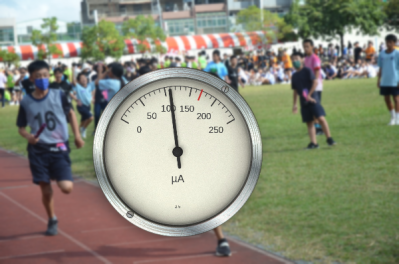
{"value": 110, "unit": "µA"}
